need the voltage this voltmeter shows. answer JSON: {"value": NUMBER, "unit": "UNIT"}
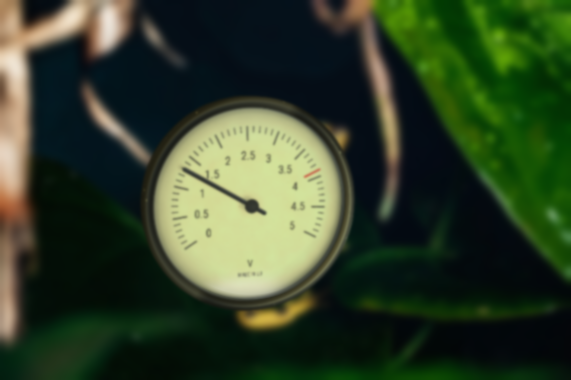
{"value": 1.3, "unit": "V"}
